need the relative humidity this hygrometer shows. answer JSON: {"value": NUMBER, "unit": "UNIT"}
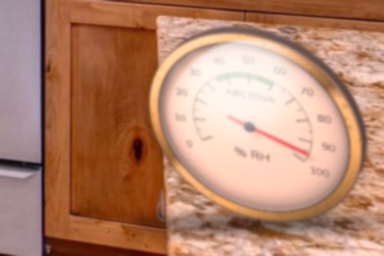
{"value": 95, "unit": "%"}
